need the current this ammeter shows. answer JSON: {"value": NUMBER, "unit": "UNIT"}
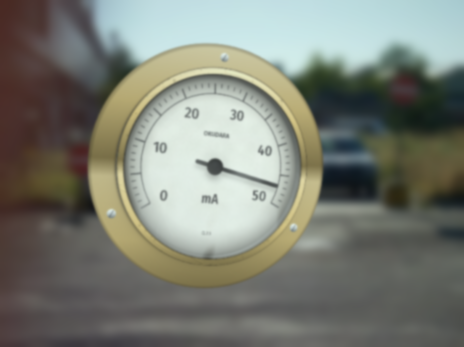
{"value": 47, "unit": "mA"}
